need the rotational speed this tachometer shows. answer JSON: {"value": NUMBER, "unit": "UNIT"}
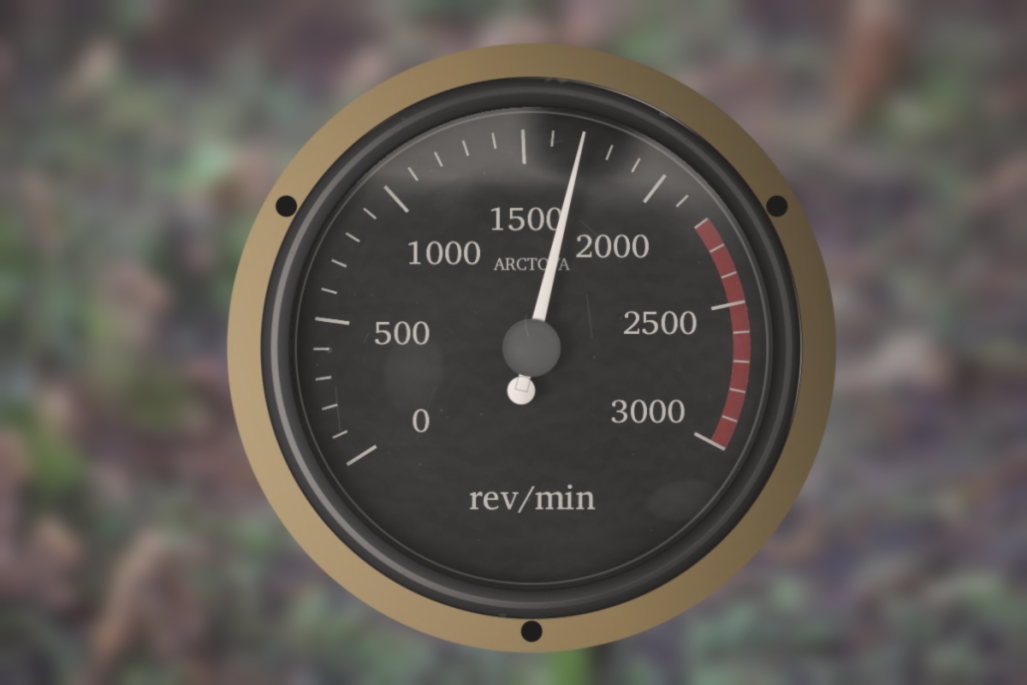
{"value": 1700, "unit": "rpm"}
